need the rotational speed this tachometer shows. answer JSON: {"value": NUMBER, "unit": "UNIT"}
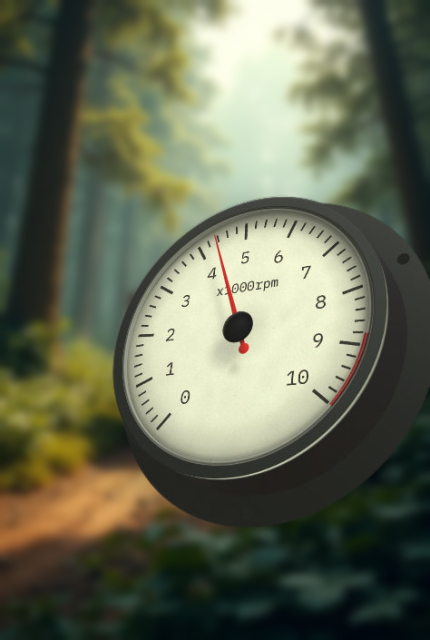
{"value": 4400, "unit": "rpm"}
